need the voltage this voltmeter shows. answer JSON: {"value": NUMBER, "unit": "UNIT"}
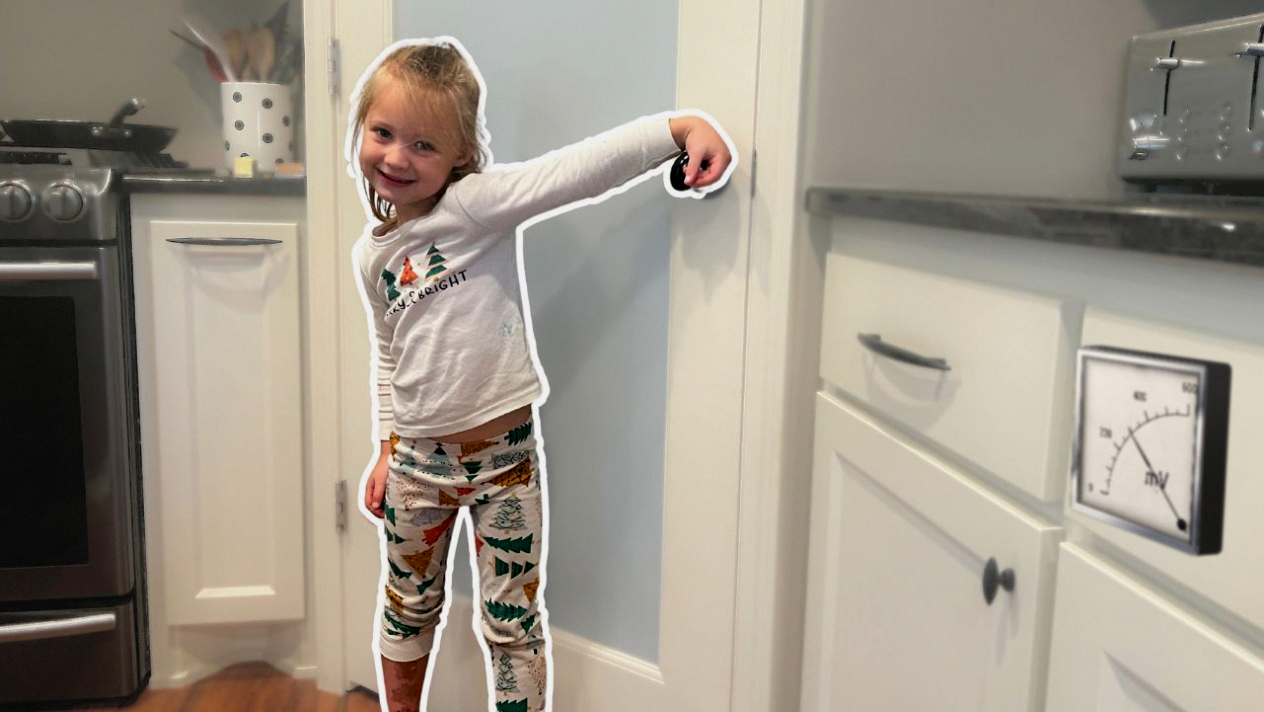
{"value": 300, "unit": "mV"}
